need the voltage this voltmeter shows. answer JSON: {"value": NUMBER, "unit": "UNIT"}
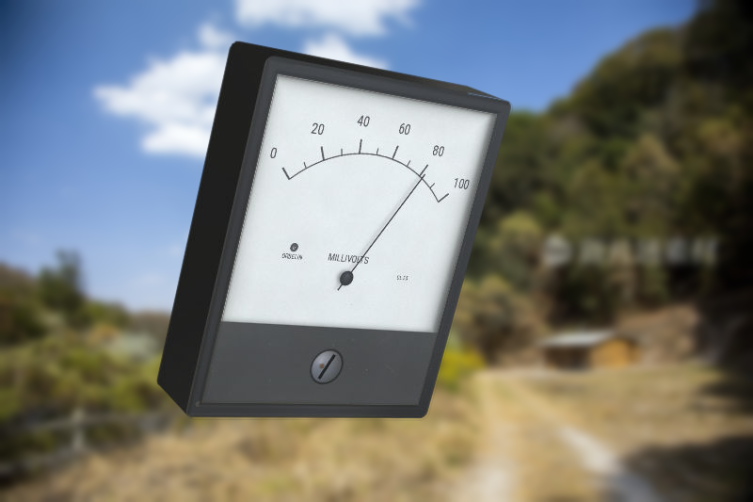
{"value": 80, "unit": "mV"}
